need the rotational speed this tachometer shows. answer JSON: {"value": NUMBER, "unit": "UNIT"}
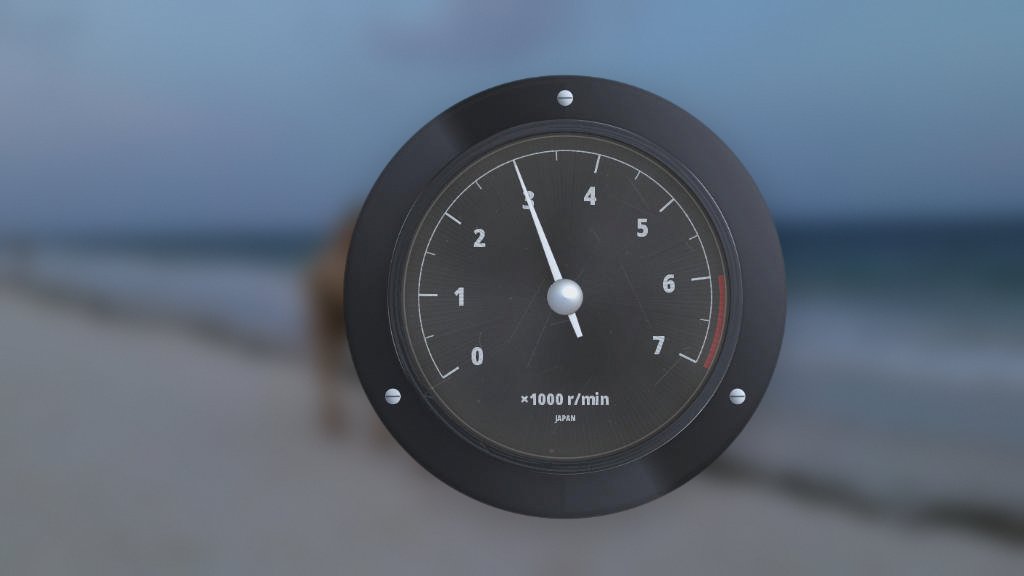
{"value": 3000, "unit": "rpm"}
